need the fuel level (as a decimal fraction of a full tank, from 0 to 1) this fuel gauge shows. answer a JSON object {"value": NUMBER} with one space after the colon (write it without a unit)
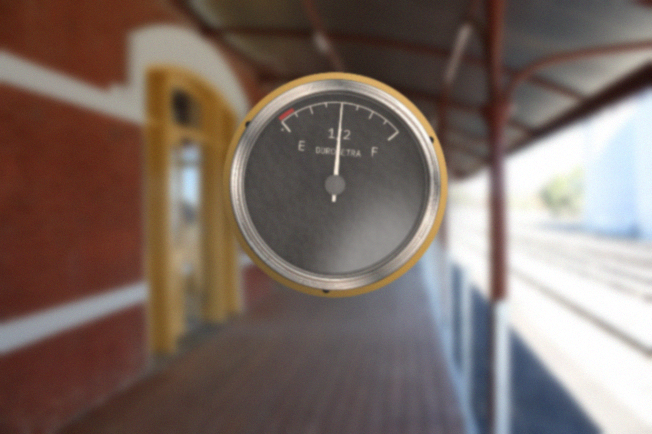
{"value": 0.5}
